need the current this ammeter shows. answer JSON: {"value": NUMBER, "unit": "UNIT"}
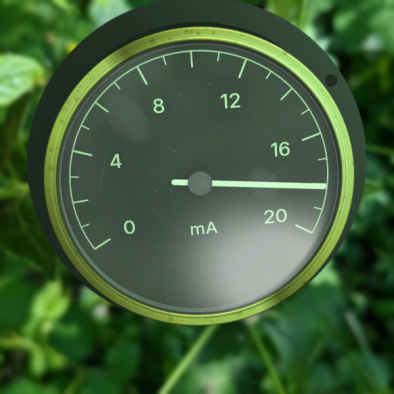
{"value": 18, "unit": "mA"}
